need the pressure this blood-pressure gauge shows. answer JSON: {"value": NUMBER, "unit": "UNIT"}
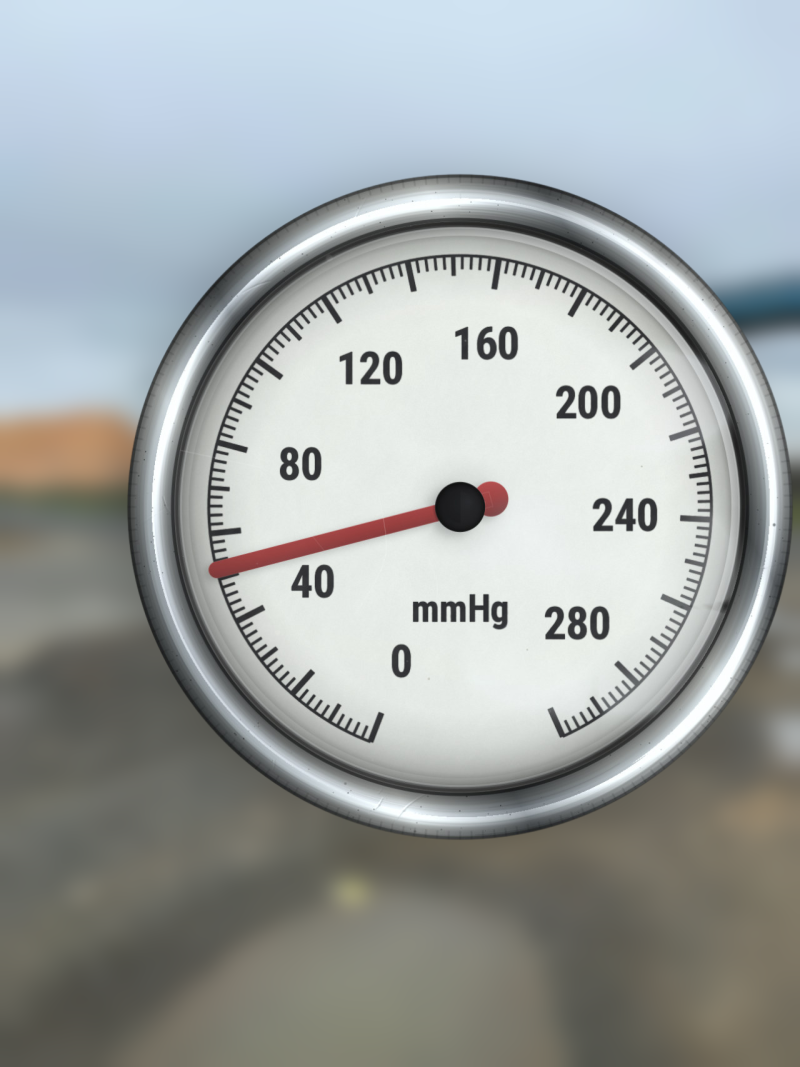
{"value": 52, "unit": "mmHg"}
